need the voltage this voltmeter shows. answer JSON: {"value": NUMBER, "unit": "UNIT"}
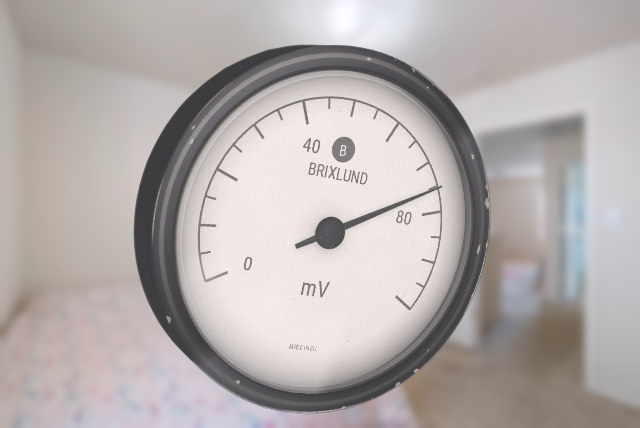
{"value": 75, "unit": "mV"}
